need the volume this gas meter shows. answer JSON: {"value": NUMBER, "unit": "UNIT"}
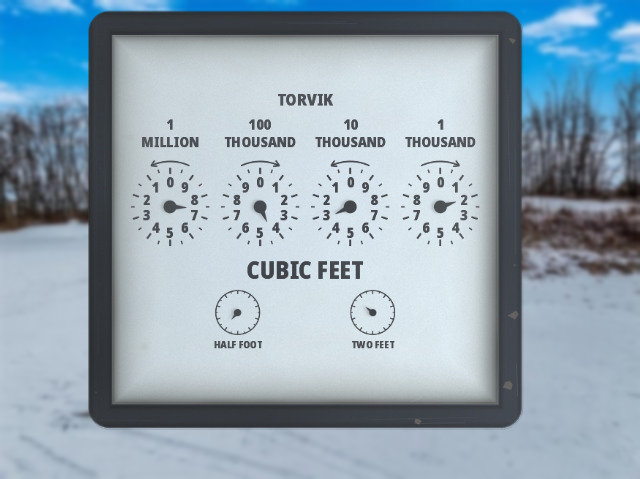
{"value": 743200, "unit": "ft³"}
